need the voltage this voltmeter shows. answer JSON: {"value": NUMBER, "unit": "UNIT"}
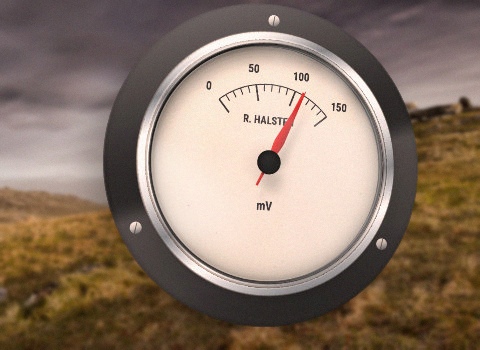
{"value": 110, "unit": "mV"}
